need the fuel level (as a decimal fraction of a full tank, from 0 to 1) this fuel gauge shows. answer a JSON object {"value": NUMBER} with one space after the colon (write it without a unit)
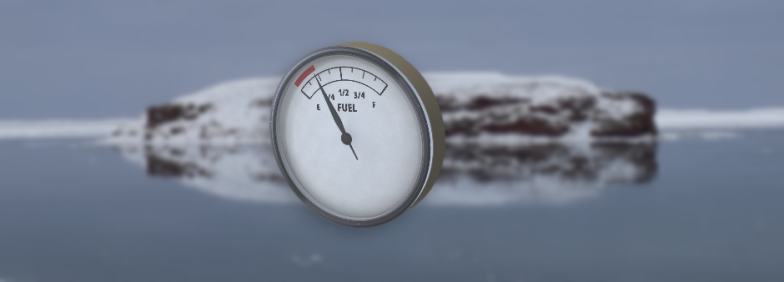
{"value": 0.25}
